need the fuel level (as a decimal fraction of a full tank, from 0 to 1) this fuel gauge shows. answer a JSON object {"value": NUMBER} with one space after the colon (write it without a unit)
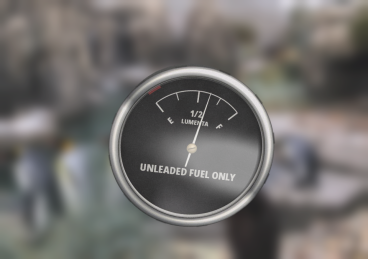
{"value": 0.625}
